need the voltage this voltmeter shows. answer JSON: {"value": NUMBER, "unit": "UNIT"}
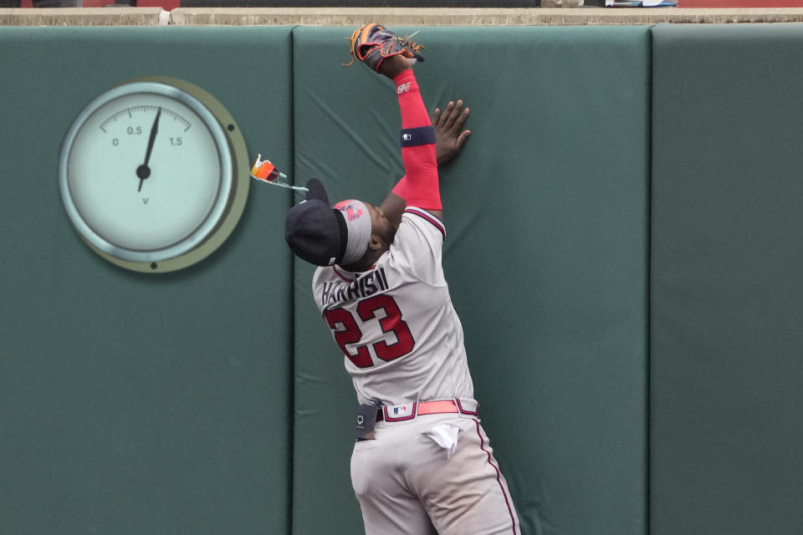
{"value": 1, "unit": "V"}
